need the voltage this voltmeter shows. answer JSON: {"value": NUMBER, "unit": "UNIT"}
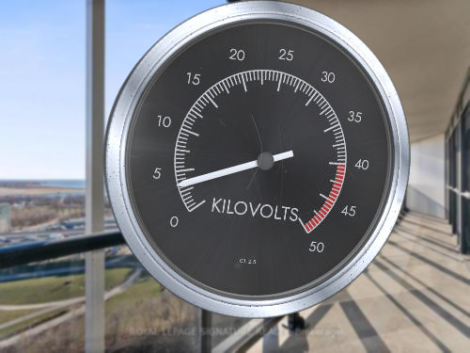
{"value": 3.5, "unit": "kV"}
